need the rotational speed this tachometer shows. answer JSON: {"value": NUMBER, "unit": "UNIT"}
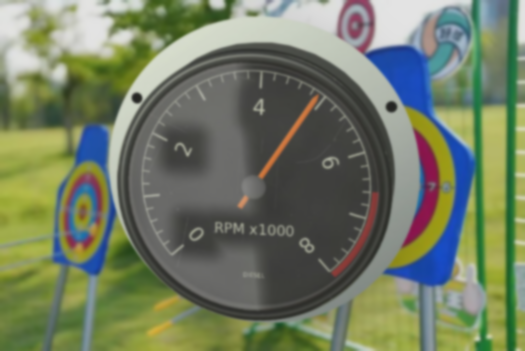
{"value": 4900, "unit": "rpm"}
